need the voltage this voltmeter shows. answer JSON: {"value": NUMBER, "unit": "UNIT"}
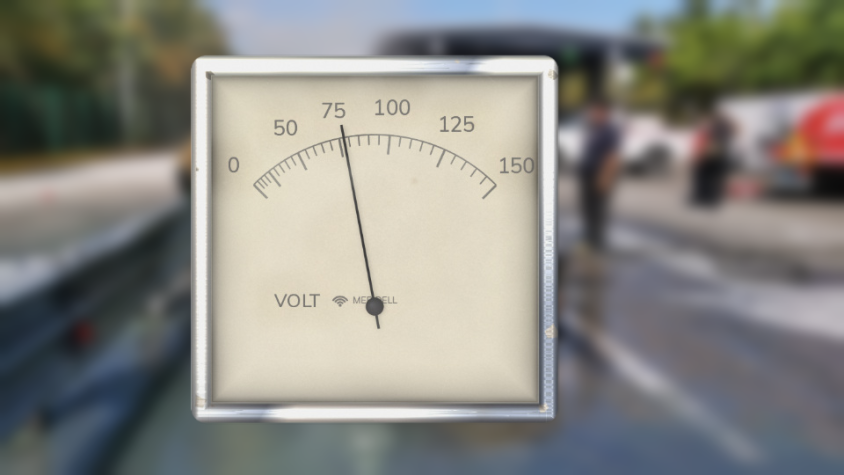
{"value": 77.5, "unit": "V"}
